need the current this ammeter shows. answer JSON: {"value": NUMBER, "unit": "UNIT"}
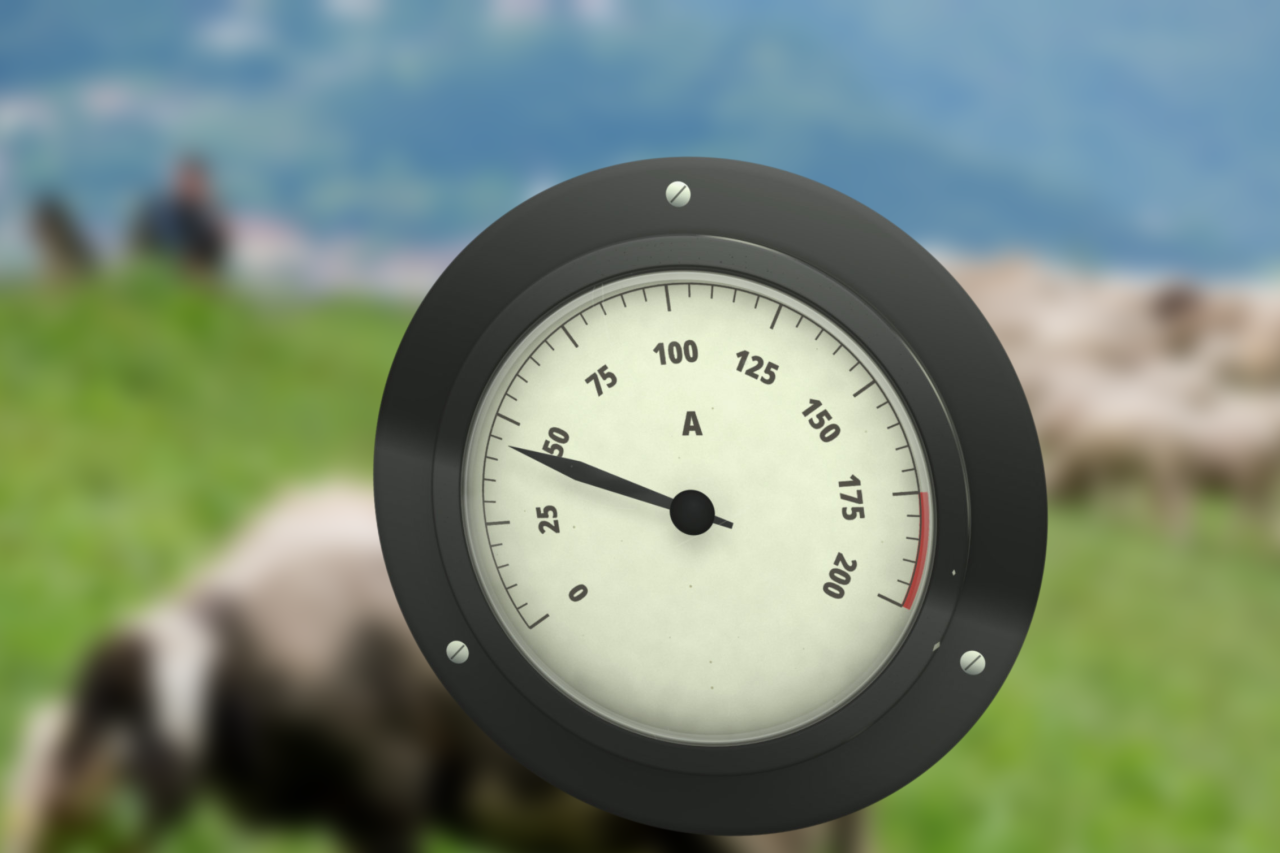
{"value": 45, "unit": "A"}
